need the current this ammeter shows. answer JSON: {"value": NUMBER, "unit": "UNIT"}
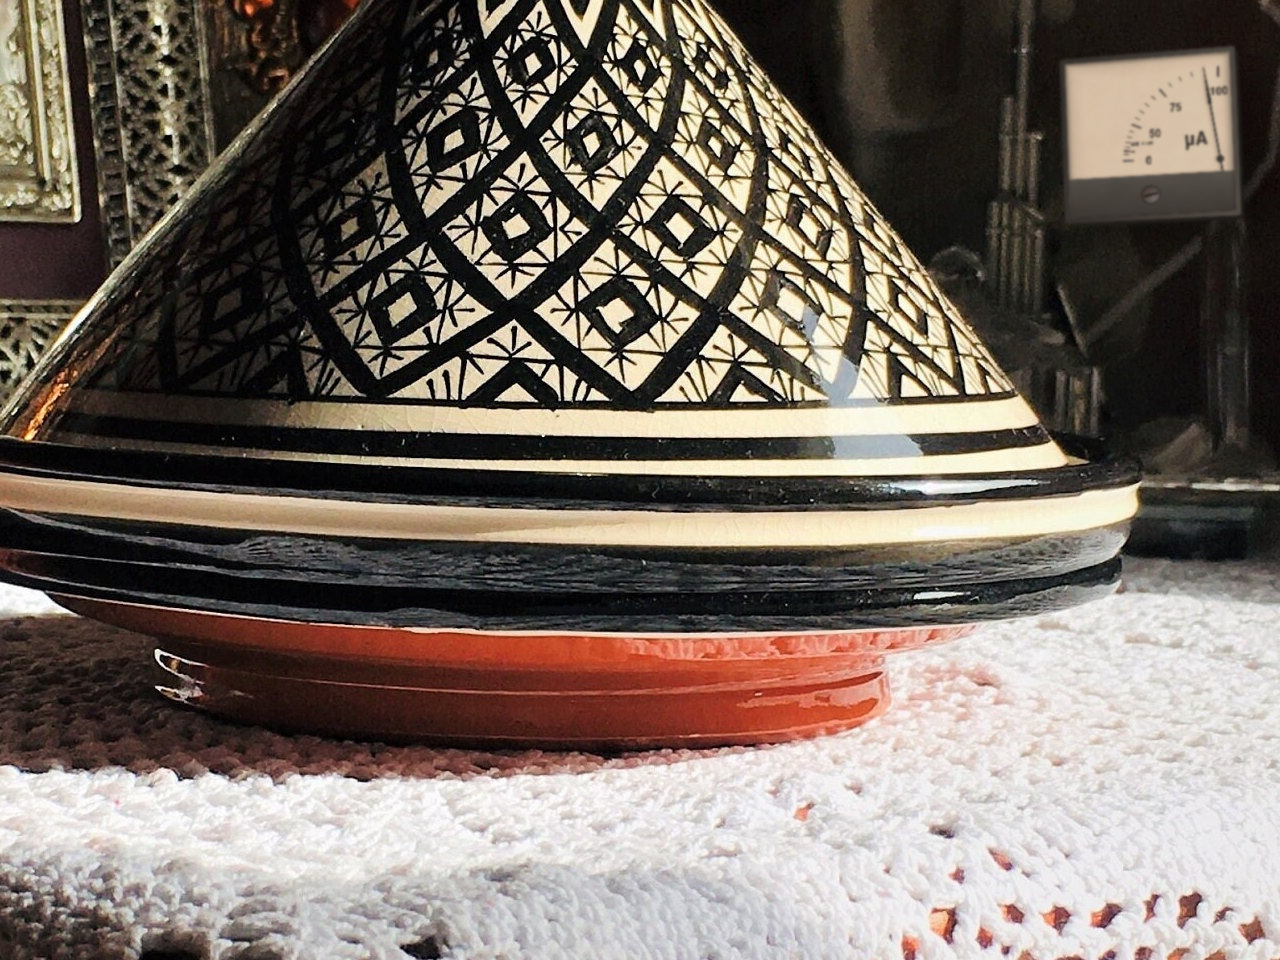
{"value": 95, "unit": "µA"}
